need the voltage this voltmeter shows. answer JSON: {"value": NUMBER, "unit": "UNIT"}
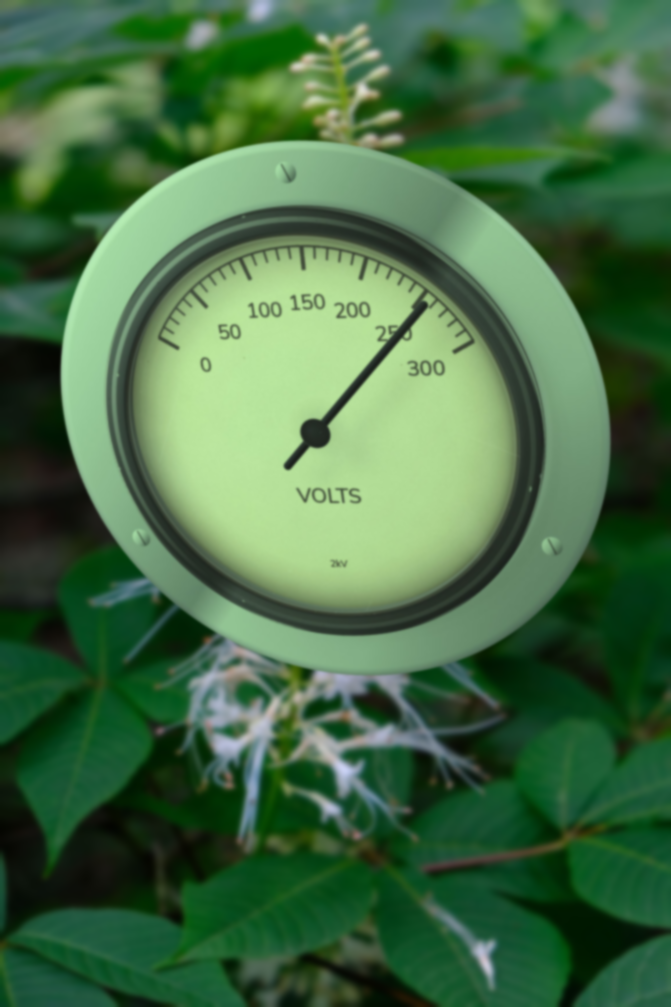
{"value": 255, "unit": "V"}
